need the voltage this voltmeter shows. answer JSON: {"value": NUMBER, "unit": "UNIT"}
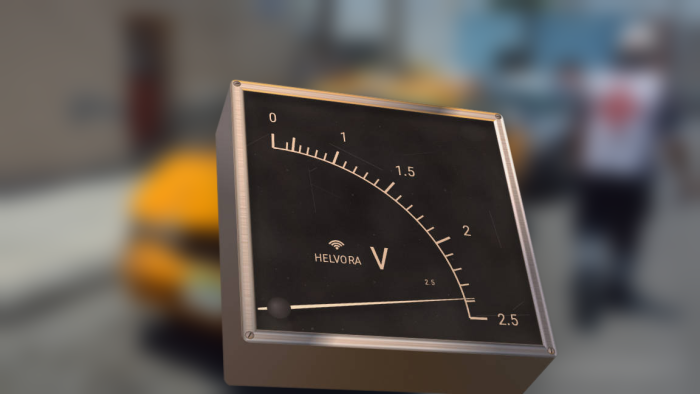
{"value": 2.4, "unit": "V"}
